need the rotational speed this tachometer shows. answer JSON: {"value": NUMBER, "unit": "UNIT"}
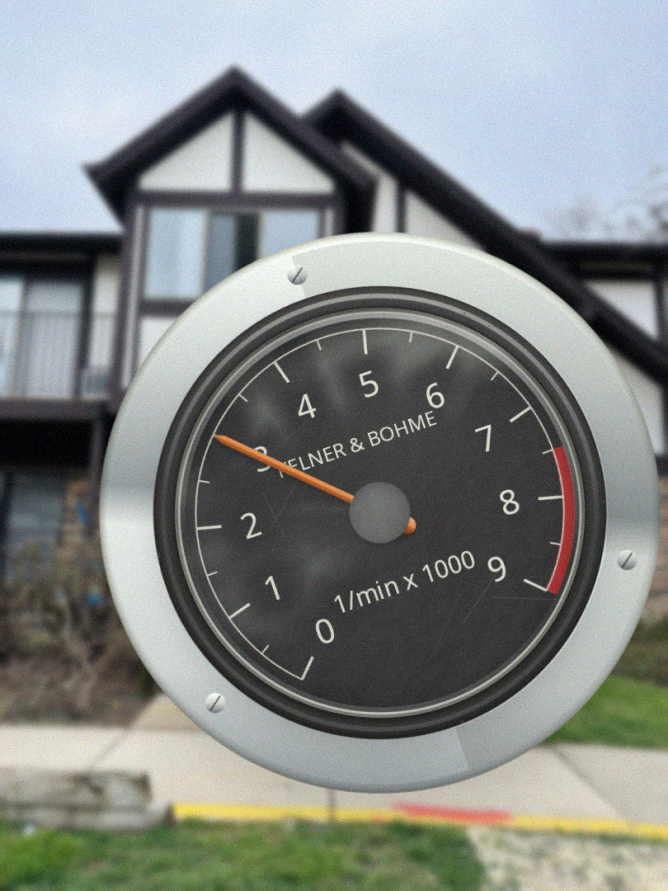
{"value": 3000, "unit": "rpm"}
